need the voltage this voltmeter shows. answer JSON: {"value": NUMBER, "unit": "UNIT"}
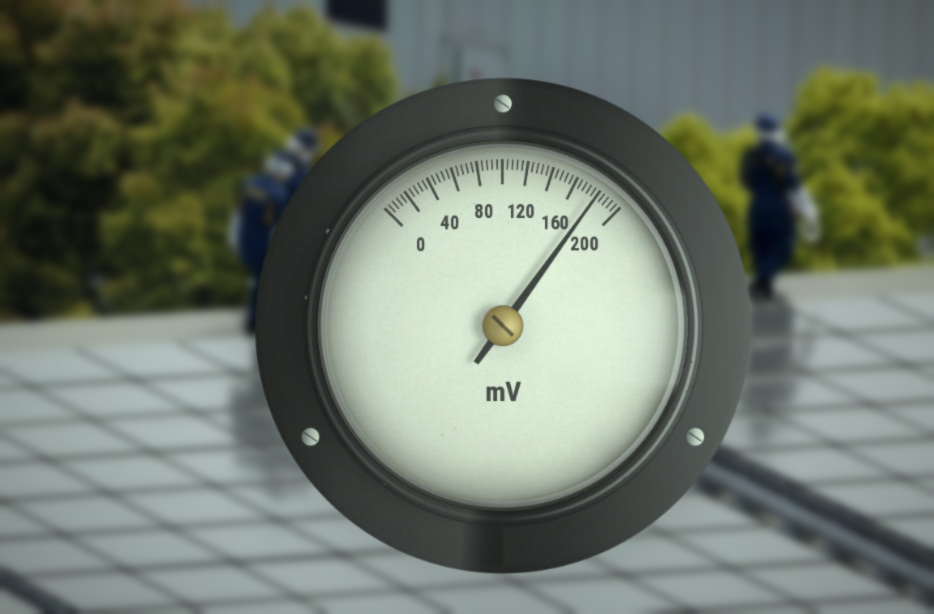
{"value": 180, "unit": "mV"}
